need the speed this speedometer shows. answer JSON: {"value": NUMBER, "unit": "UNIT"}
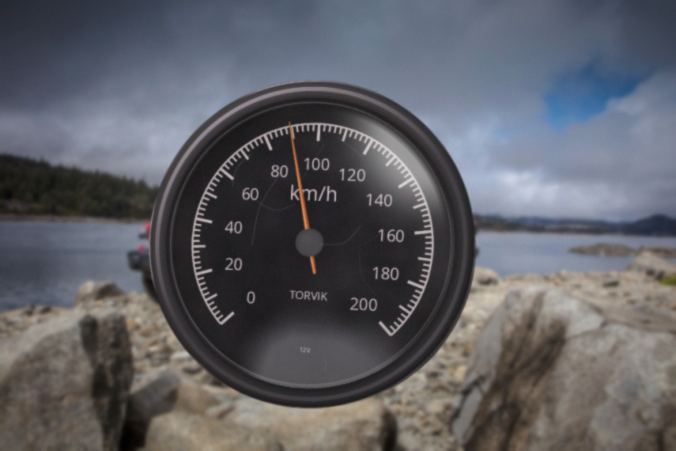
{"value": 90, "unit": "km/h"}
